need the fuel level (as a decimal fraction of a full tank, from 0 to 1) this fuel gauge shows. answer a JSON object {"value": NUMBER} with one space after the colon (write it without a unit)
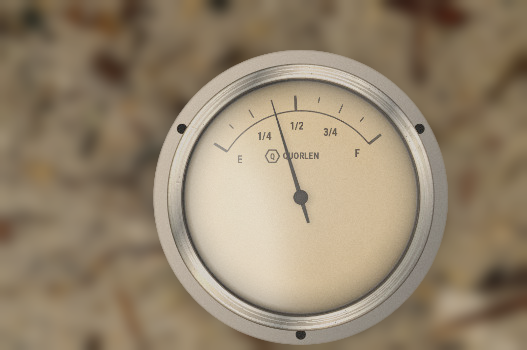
{"value": 0.375}
